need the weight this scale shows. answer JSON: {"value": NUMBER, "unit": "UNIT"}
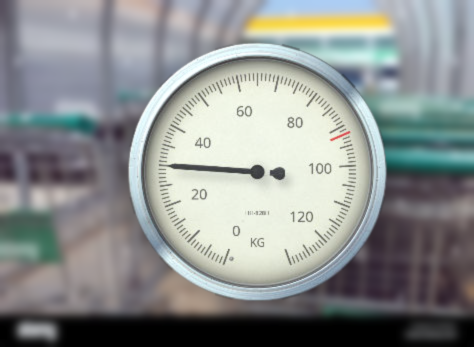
{"value": 30, "unit": "kg"}
